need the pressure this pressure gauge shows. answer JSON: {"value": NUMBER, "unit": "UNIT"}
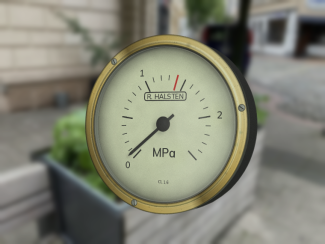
{"value": 0.05, "unit": "MPa"}
